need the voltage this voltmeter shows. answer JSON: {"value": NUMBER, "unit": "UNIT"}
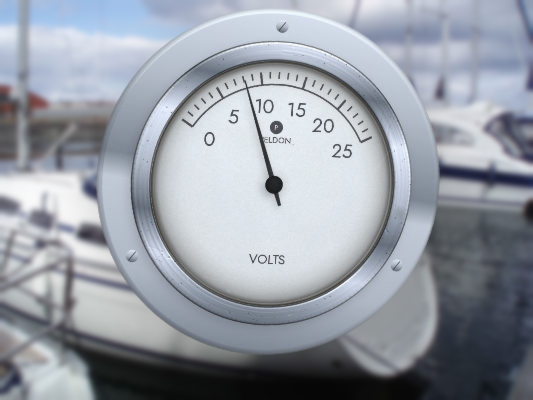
{"value": 8, "unit": "V"}
